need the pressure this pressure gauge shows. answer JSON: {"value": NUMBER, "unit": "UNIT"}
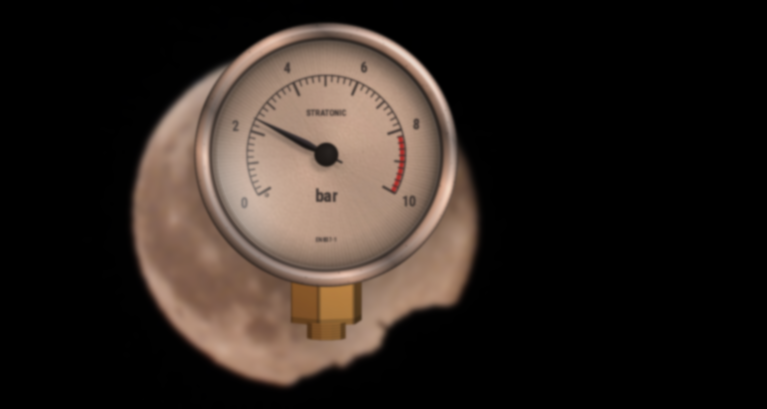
{"value": 2.4, "unit": "bar"}
